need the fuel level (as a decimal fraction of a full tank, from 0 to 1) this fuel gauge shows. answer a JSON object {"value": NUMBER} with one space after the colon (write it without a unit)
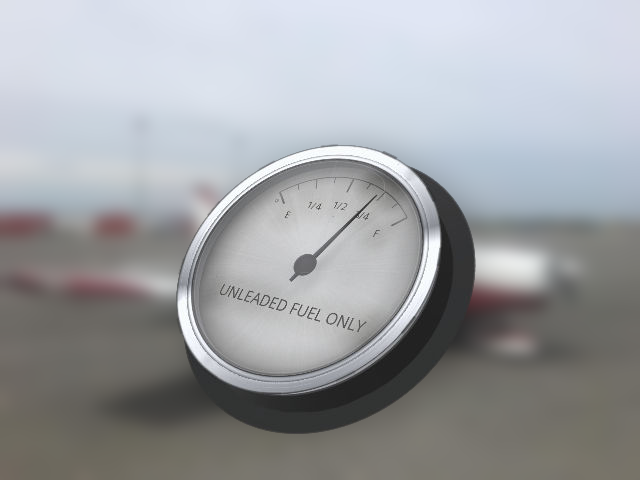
{"value": 0.75}
